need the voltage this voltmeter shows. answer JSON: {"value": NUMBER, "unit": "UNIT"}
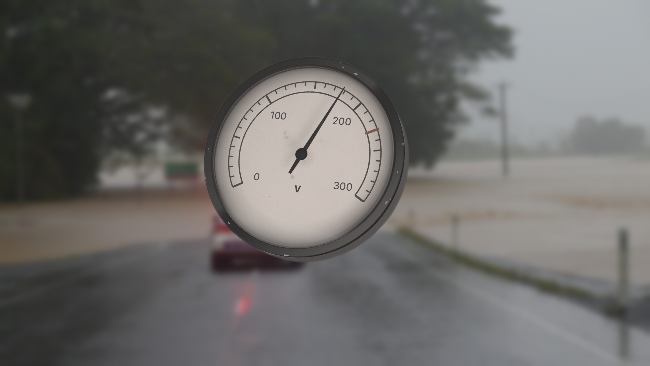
{"value": 180, "unit": "V"}
